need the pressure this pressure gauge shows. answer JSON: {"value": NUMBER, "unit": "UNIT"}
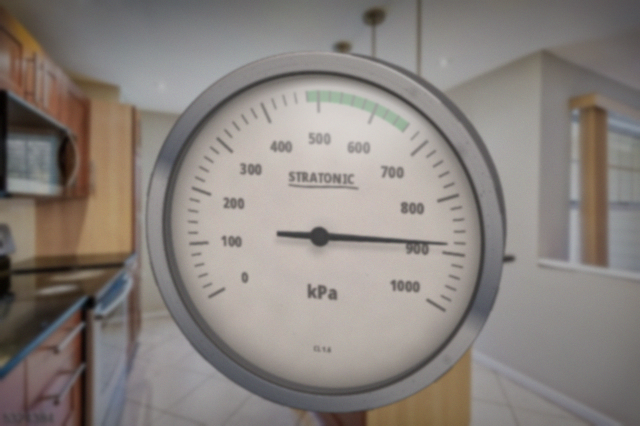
{"value": 880, "unit": "kPa"}
